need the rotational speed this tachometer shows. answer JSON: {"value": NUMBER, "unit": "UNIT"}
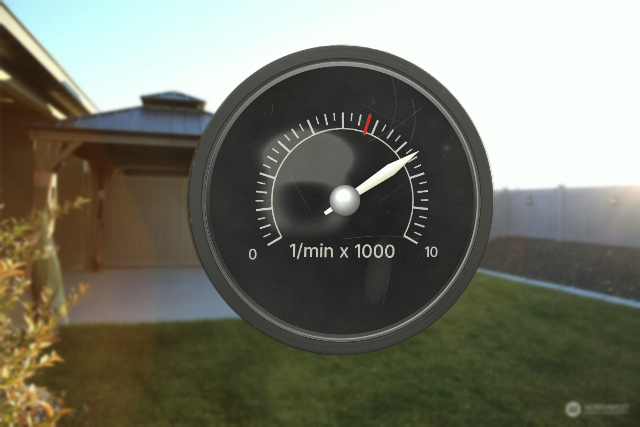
{"value": 7375, "unit": "rpm"}
